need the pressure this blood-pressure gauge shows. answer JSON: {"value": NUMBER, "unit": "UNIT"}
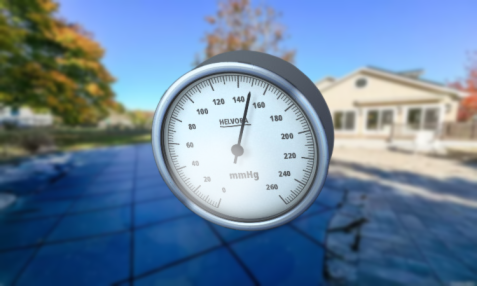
{"value": 150, "unit": "mmHg"}
